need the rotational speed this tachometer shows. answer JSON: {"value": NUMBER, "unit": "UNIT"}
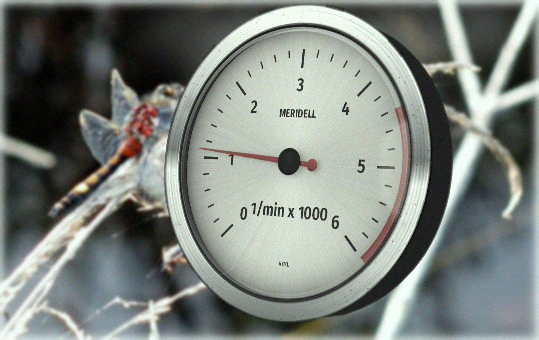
{"value": 1100, "unit": "rpm"}
